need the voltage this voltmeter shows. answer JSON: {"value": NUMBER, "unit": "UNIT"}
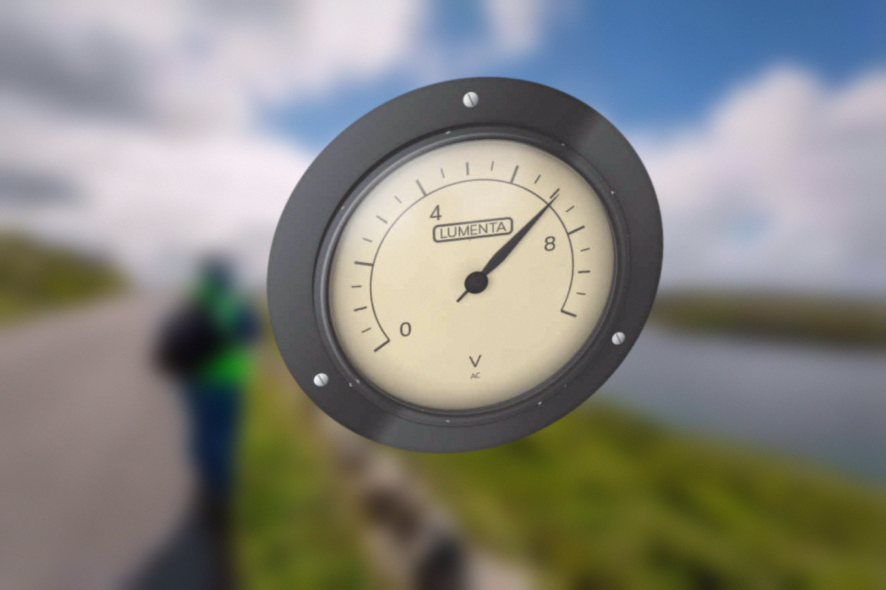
{"value": 7, "unit": "V"}
